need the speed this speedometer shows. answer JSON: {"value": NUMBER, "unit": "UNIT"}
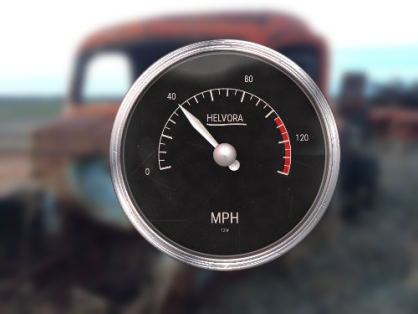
{"value": 40, "unit": "mph"}
